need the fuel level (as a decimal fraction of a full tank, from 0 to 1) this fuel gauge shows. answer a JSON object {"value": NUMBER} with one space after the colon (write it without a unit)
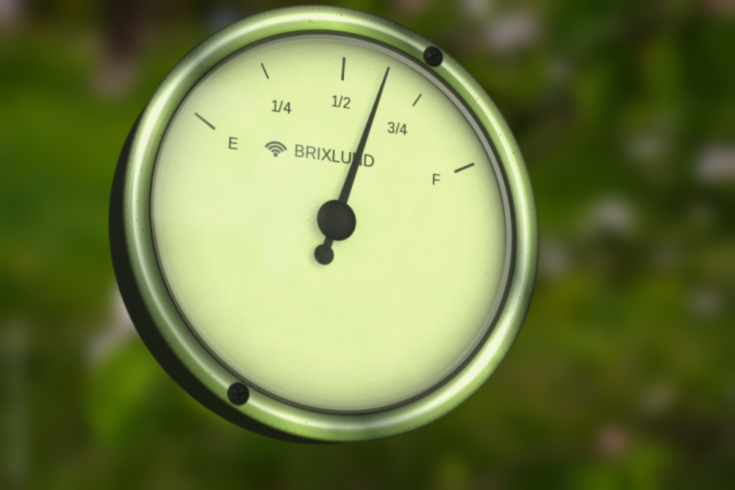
{"value": 0.625}
